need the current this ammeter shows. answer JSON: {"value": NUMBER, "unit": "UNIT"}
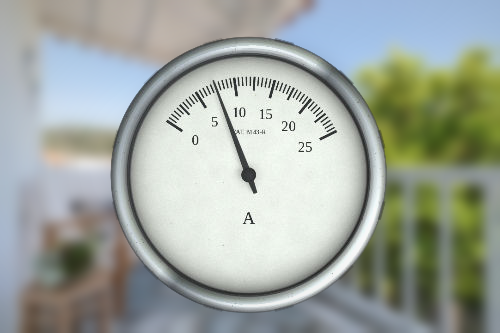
{"value": 7.5, "unit": "A"}
